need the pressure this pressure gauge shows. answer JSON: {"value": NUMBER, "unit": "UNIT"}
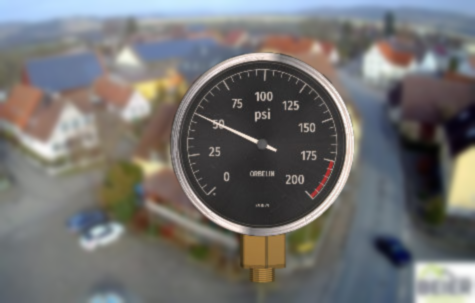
{"value": 50, "unit": "psi"}
